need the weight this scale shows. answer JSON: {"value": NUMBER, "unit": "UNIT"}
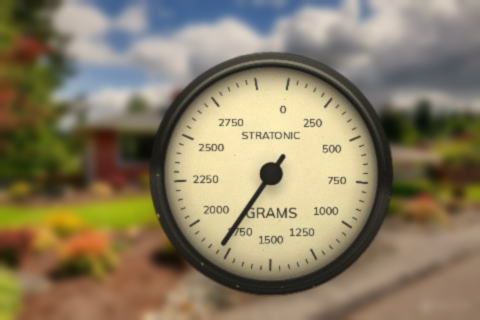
{"value": 1800, "unit": "g"}
